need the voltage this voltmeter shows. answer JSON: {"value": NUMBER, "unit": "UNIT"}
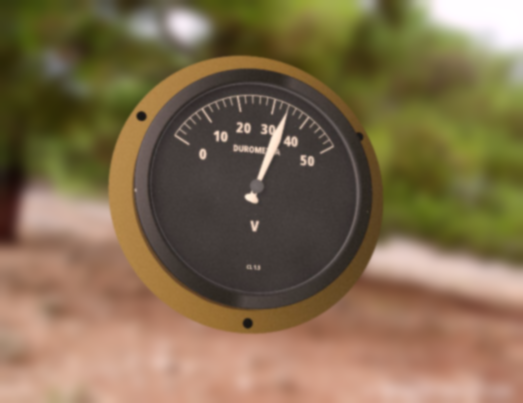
{"value": 34, "unit": "V"}
